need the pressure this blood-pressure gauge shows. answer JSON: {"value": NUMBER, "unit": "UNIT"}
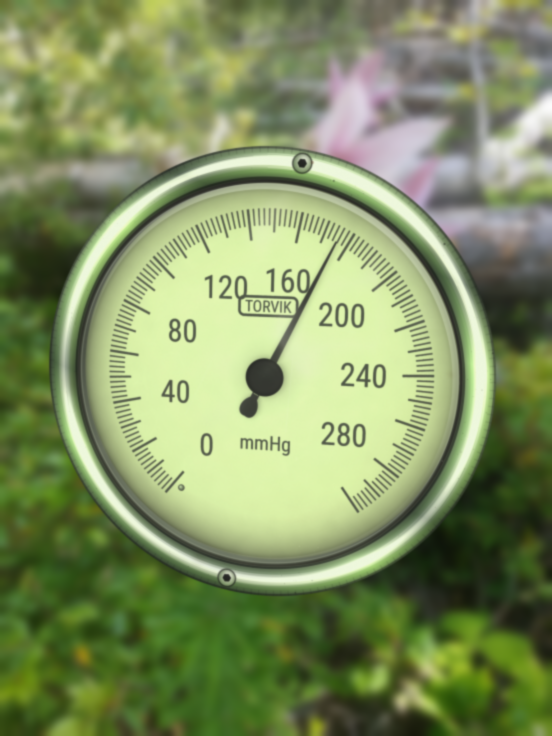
{"value": 176, "unit": "mmHg"}
